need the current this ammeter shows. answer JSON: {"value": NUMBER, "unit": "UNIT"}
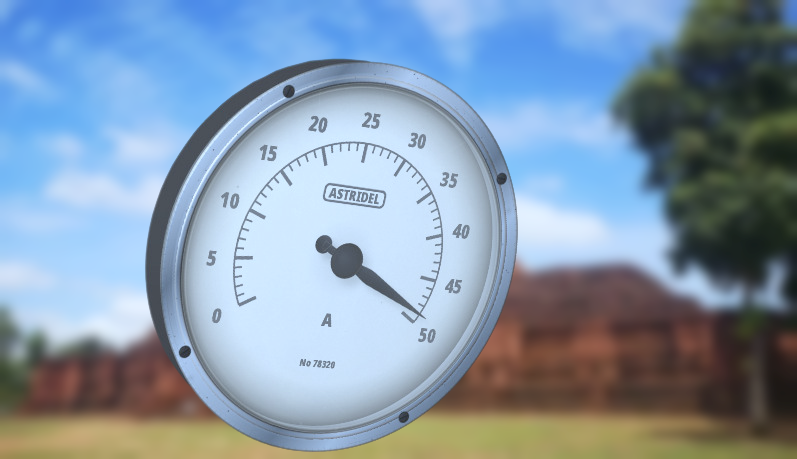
{"value": 49, "unit": "A"}
